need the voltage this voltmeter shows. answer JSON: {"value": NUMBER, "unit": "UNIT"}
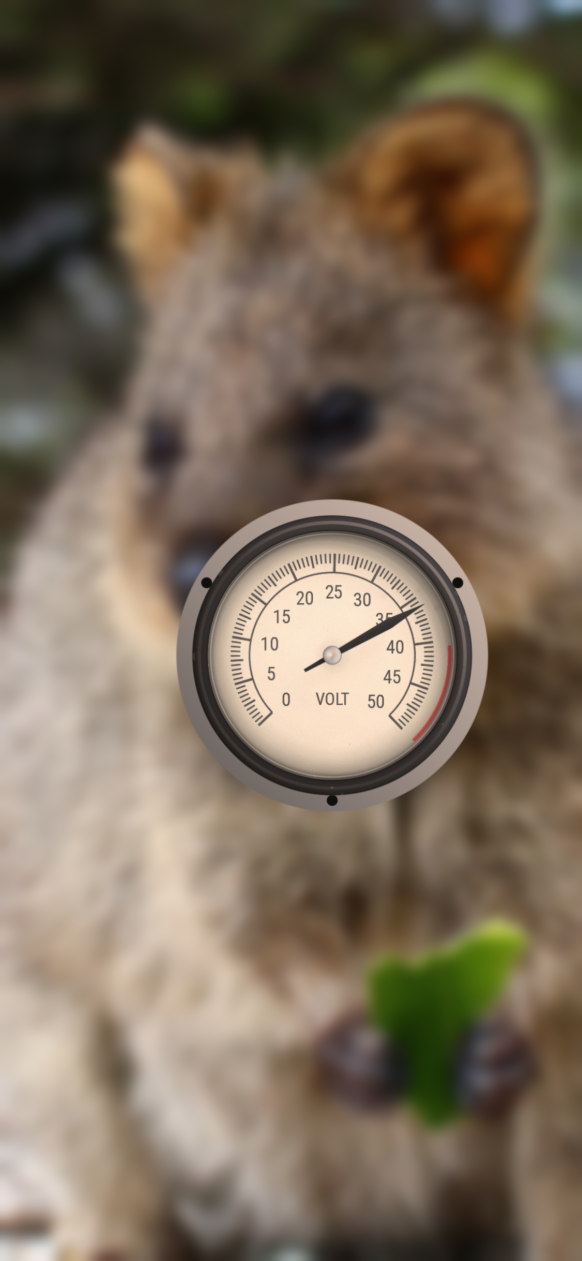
{"value": 36, "unit": "V"}
